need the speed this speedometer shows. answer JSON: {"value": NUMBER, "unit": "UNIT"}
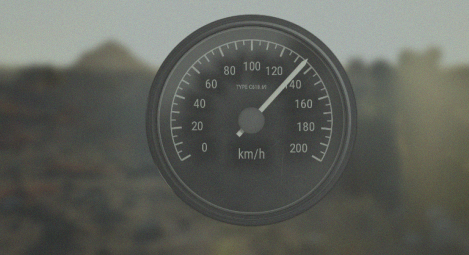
{"value": 135, "unit": "km/h"}
